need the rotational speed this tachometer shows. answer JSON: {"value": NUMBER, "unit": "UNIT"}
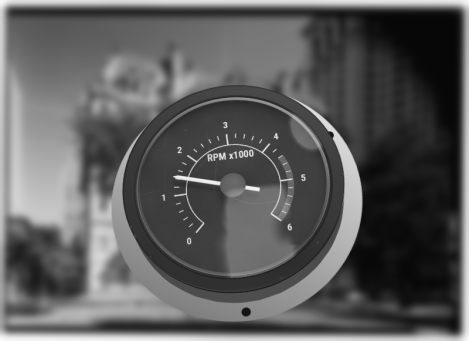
{"value": 1400, "unit": "rpm"}
